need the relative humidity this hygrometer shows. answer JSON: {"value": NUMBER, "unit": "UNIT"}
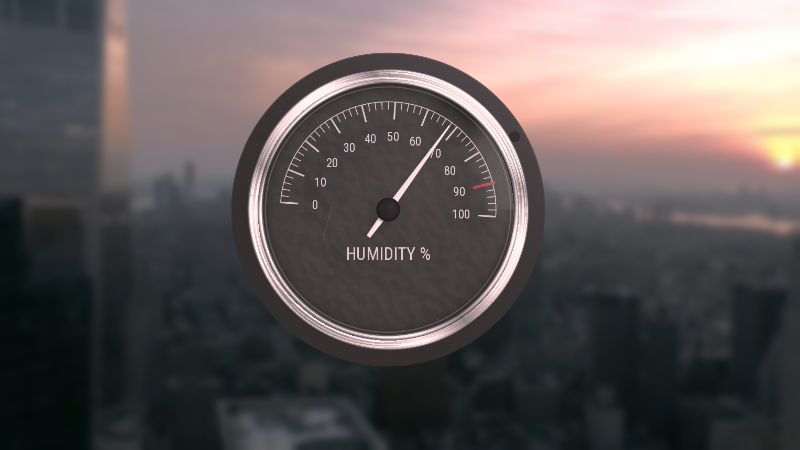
{"value": 68, "unit": "%"}
